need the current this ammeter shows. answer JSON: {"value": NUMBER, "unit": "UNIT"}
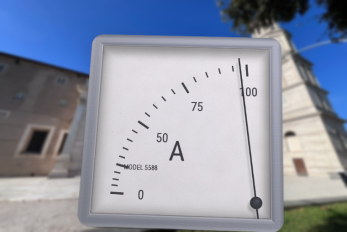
{"value": 97.5, "unit": "A"}
